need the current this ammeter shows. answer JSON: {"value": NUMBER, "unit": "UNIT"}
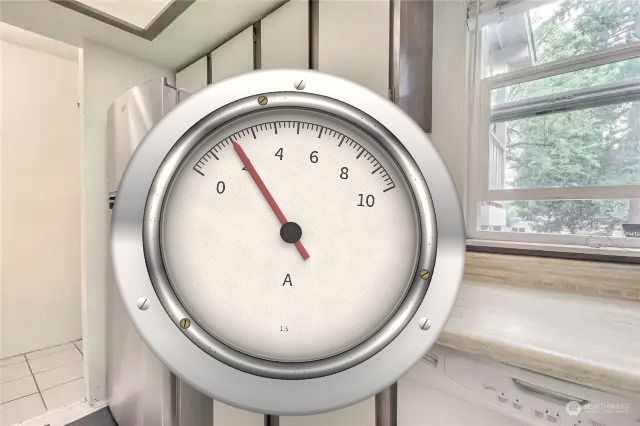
{"value": 2, "unit": "A"}
